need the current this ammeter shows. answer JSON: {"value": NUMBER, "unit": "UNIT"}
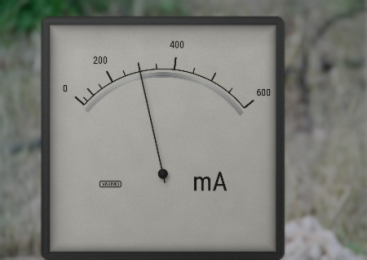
{"value": 300, "unit": "mA"}
